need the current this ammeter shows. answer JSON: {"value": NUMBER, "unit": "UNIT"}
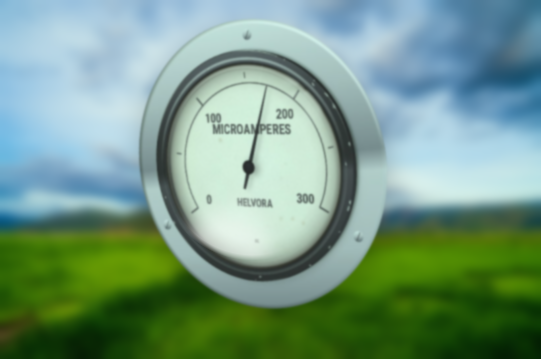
{"value": 175, "unit": "µA"}
